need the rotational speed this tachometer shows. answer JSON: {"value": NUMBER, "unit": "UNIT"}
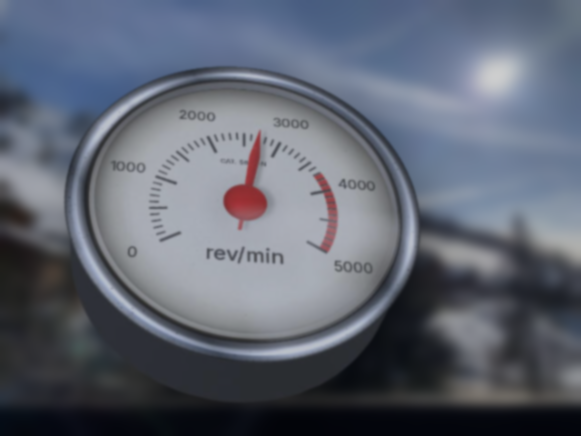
{"value": 2700, "unit": "rpm"}
